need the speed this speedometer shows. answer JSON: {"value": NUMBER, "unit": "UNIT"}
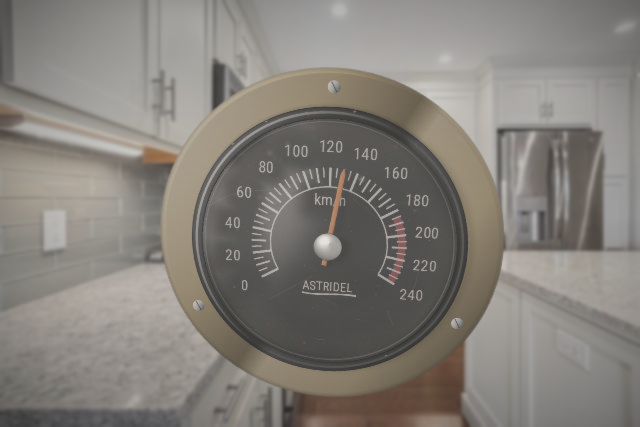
{"value": 130, "unit": "km/h"}
